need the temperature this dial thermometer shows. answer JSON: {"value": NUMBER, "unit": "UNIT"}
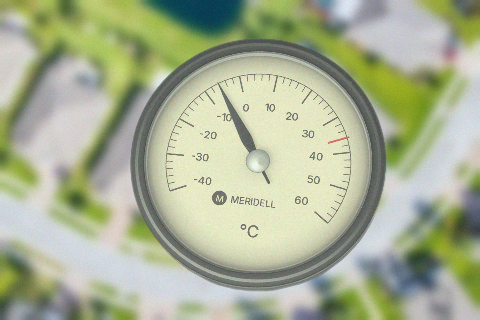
{"value": -6, "unit": "°C"}
